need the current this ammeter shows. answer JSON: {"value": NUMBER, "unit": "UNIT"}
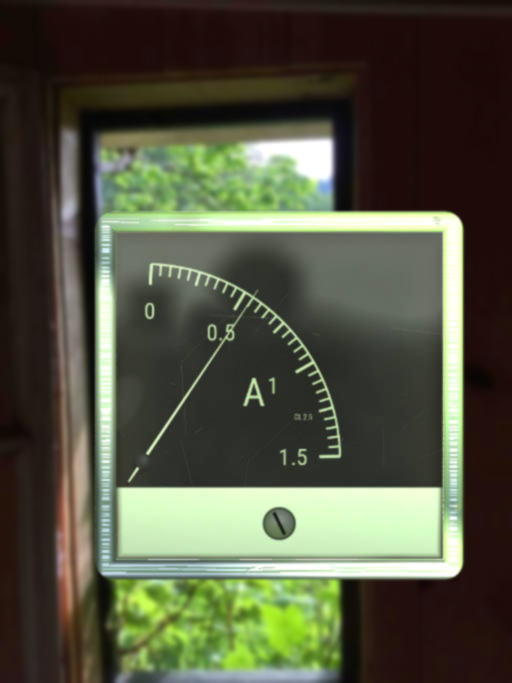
{"value": 0.55, "unit": "A"}
